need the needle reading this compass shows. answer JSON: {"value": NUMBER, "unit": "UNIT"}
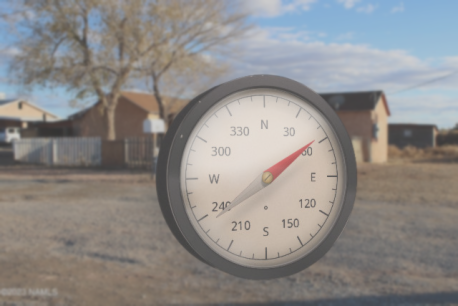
{"value": 55, "unit": "°"}
